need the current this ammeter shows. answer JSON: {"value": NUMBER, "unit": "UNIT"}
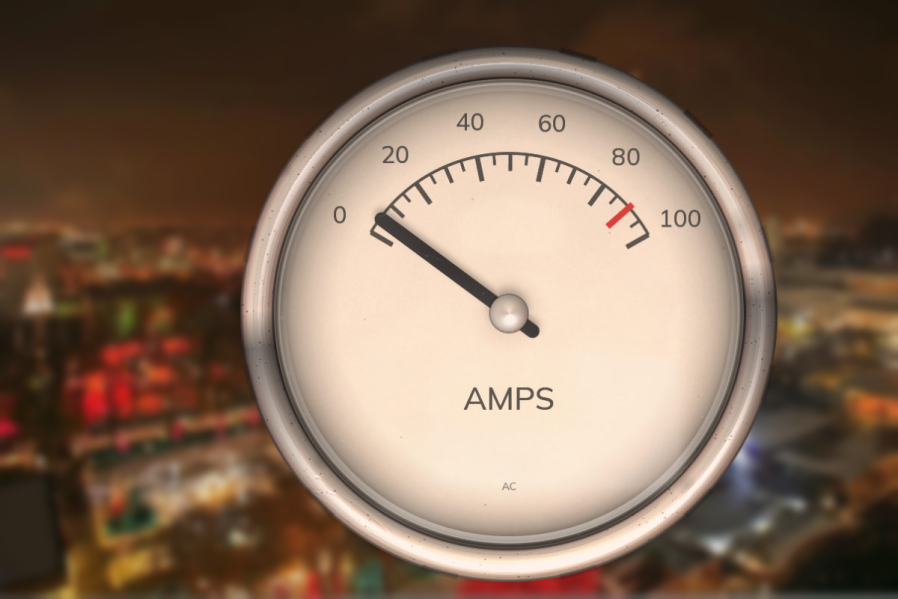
{"value": 5, "unit": "A"}
